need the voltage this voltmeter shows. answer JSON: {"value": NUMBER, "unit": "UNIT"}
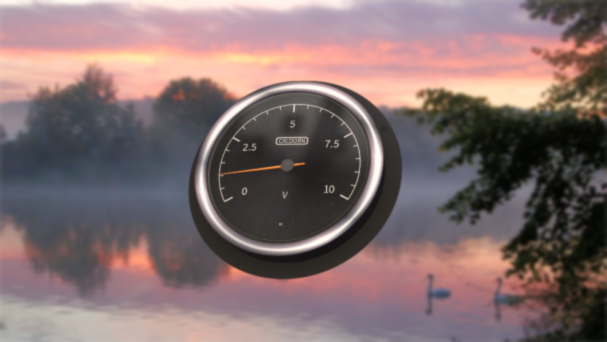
{"value": 1, "unit": "V"}
